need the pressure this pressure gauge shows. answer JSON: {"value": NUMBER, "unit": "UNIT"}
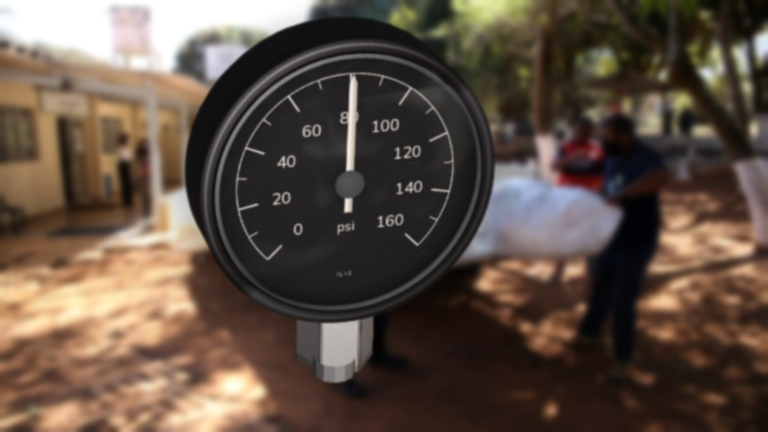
{"value": 80, "unit": "psi"}
